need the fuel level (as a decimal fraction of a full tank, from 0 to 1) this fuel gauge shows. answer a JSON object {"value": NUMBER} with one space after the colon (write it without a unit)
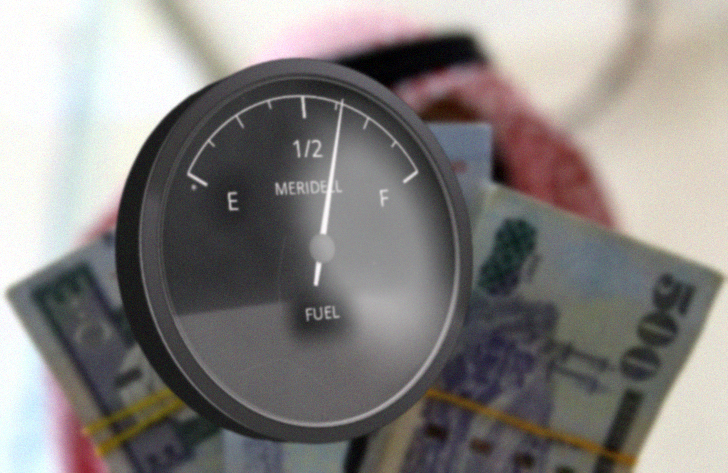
{"value": 0.625}
